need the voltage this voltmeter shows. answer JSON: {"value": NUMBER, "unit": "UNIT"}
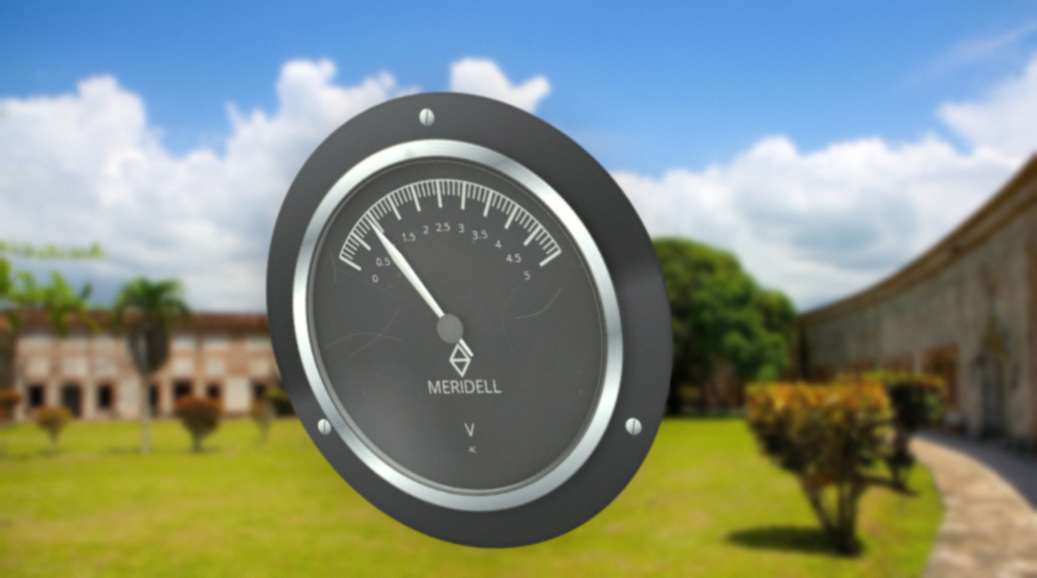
{"value": 1, "unit": "V"}
